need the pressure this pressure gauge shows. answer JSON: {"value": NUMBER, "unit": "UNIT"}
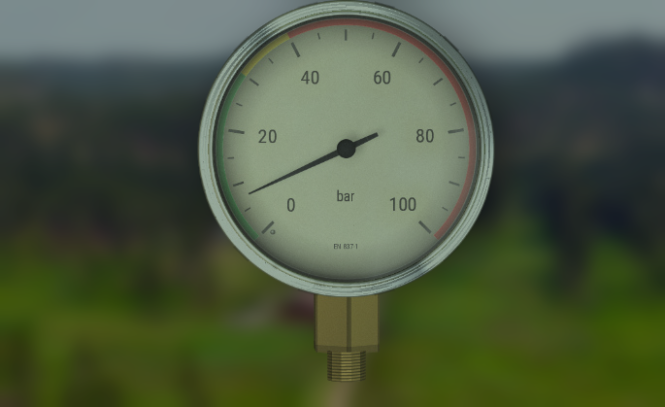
{"value": 7.5, "unit": "bar"}
